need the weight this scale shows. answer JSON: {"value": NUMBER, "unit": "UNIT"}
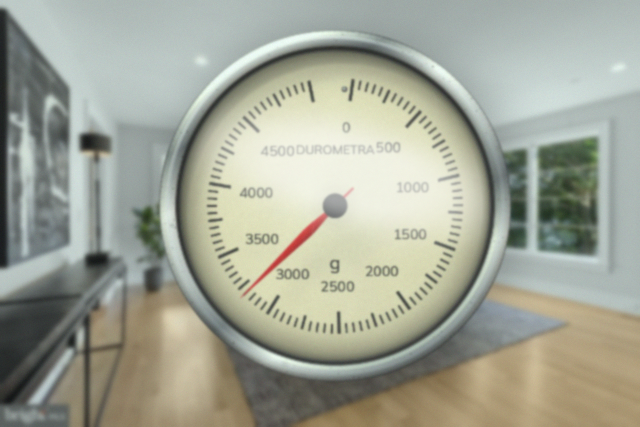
{"value": 3200, "unit": "g"}
